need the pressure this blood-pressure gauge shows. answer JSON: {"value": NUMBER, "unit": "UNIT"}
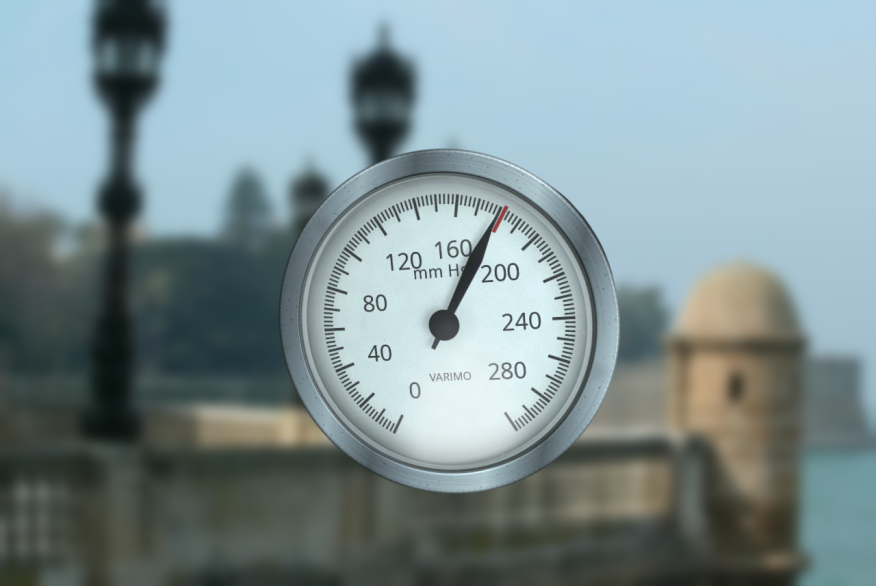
{"value": 180, "unit": "mmHg"}
